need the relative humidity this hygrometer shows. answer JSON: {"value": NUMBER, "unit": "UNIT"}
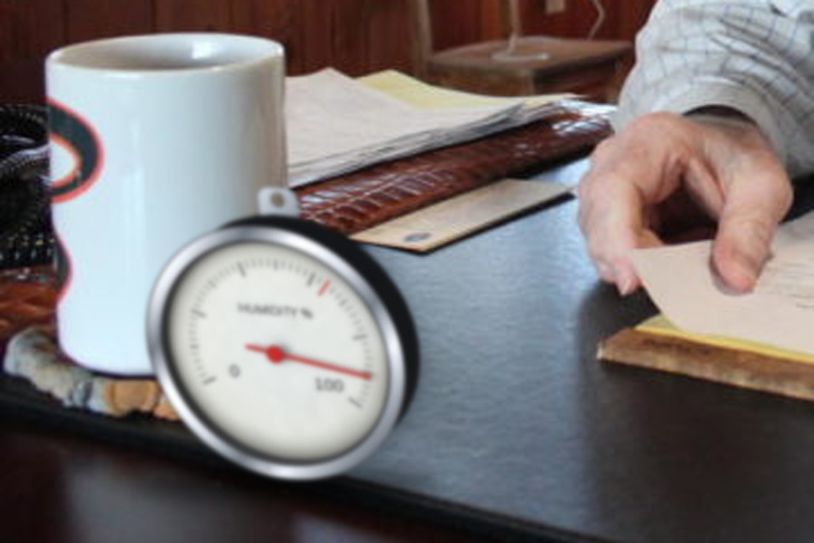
{"value": 90, "unit": "%"}
